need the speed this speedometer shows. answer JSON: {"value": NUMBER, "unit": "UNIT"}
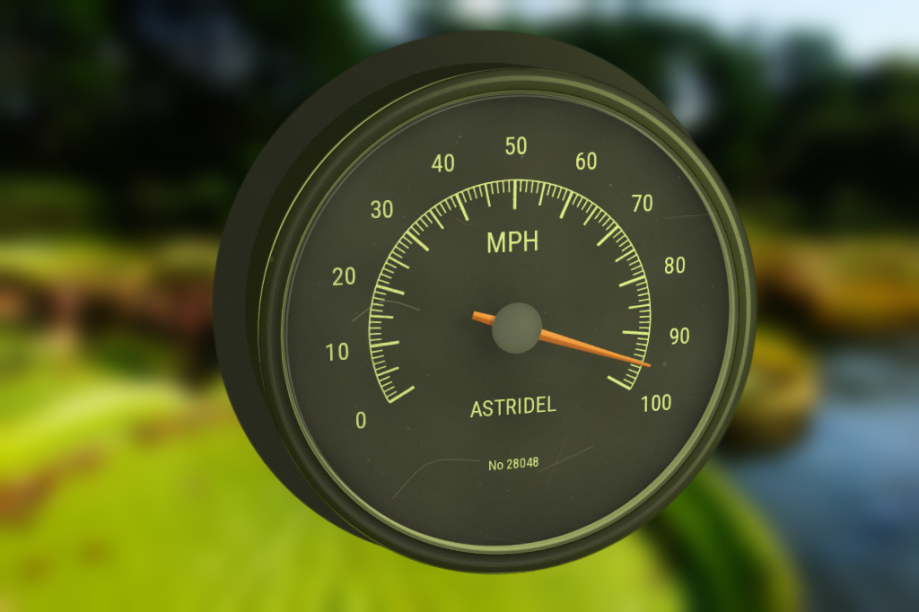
{"value": 95, "unit": "mph"}
